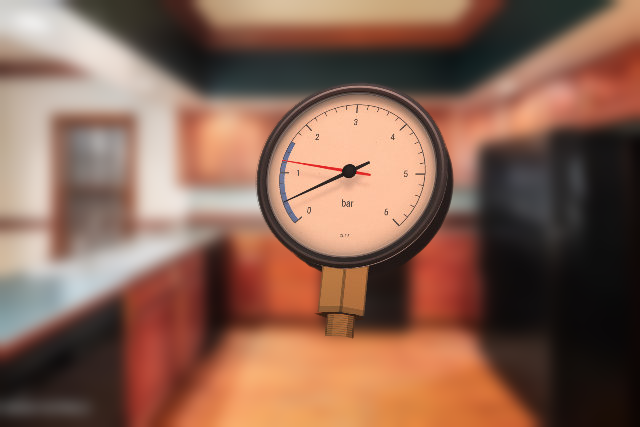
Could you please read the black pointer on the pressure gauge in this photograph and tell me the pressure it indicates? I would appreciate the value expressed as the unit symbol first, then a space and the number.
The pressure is bar 0.4
